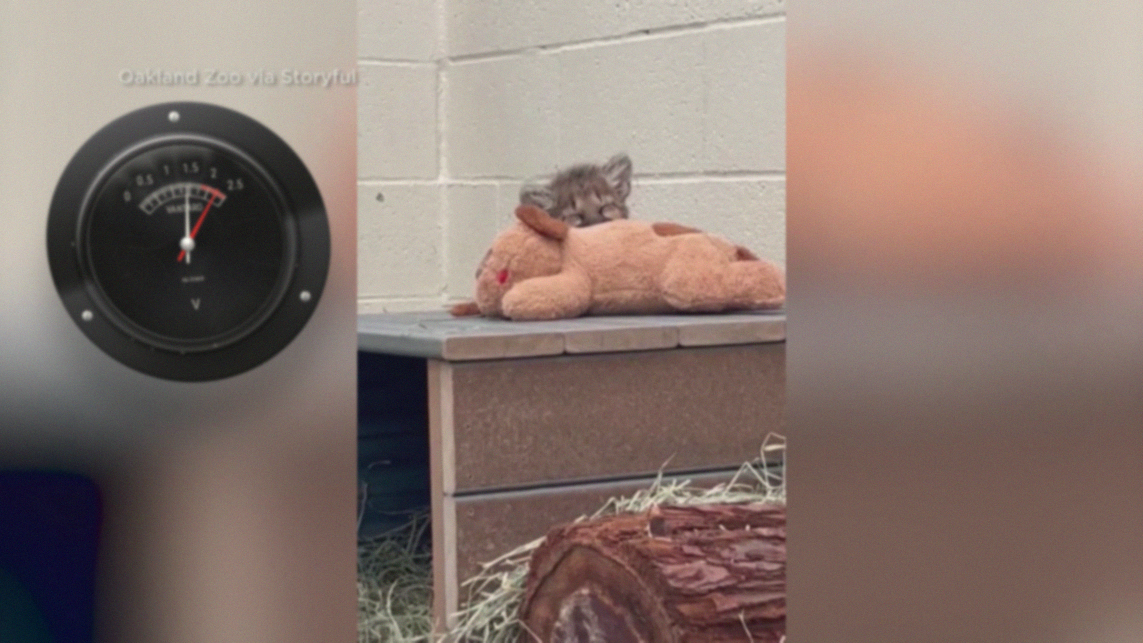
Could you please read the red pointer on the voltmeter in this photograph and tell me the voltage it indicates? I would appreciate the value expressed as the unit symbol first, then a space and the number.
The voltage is V 2.25
